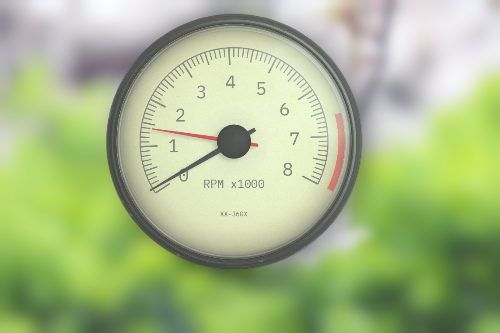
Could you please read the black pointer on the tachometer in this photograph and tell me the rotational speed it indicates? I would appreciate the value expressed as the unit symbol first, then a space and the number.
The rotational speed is rpm 100
